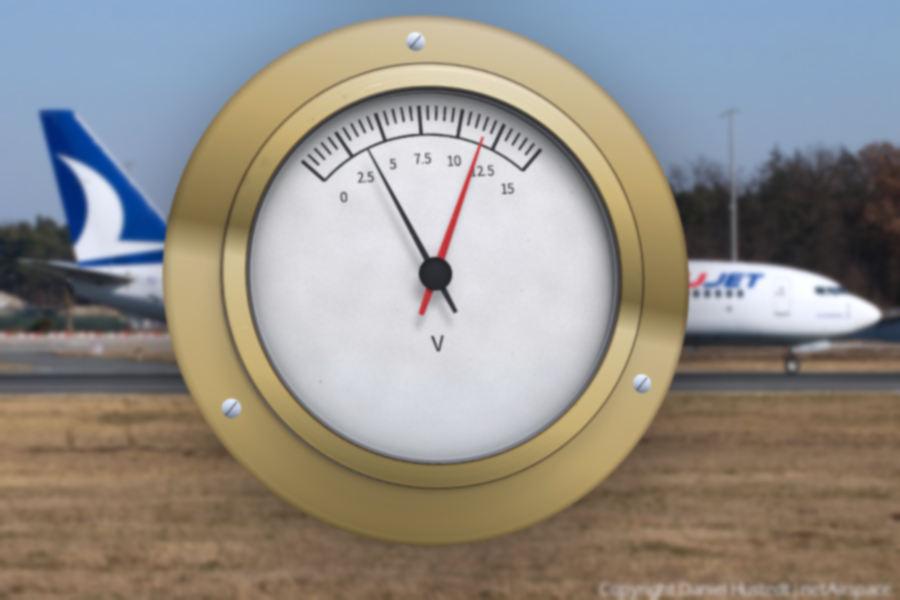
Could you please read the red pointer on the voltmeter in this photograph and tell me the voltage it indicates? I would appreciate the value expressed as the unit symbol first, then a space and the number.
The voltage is V 11.5
